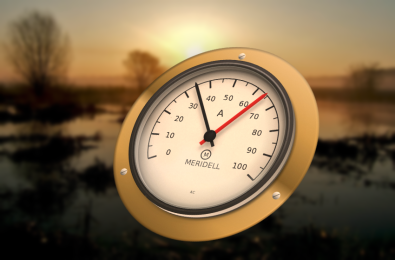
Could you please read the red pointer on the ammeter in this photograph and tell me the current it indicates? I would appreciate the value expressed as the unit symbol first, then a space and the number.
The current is A 65
